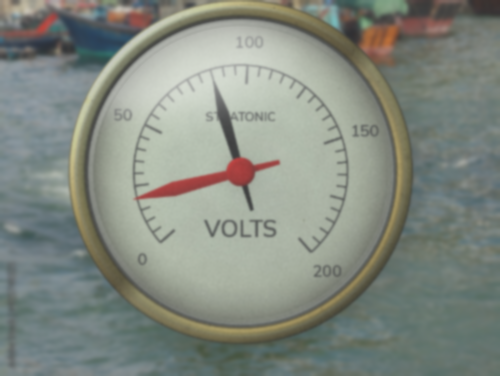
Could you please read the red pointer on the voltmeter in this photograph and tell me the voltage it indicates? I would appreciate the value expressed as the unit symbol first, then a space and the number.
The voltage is V 20
